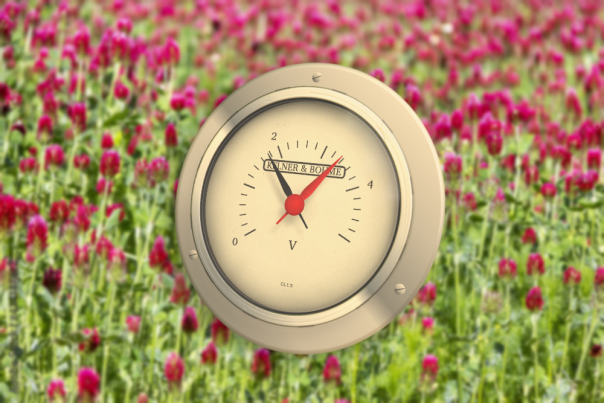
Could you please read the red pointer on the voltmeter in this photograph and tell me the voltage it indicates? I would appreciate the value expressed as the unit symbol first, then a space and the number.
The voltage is V 3.4
